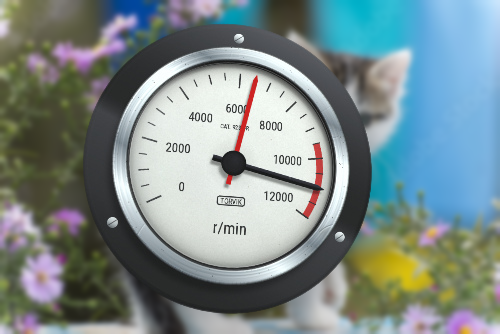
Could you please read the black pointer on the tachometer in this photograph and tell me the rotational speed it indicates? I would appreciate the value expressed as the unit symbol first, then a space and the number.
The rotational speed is rpm 11000
